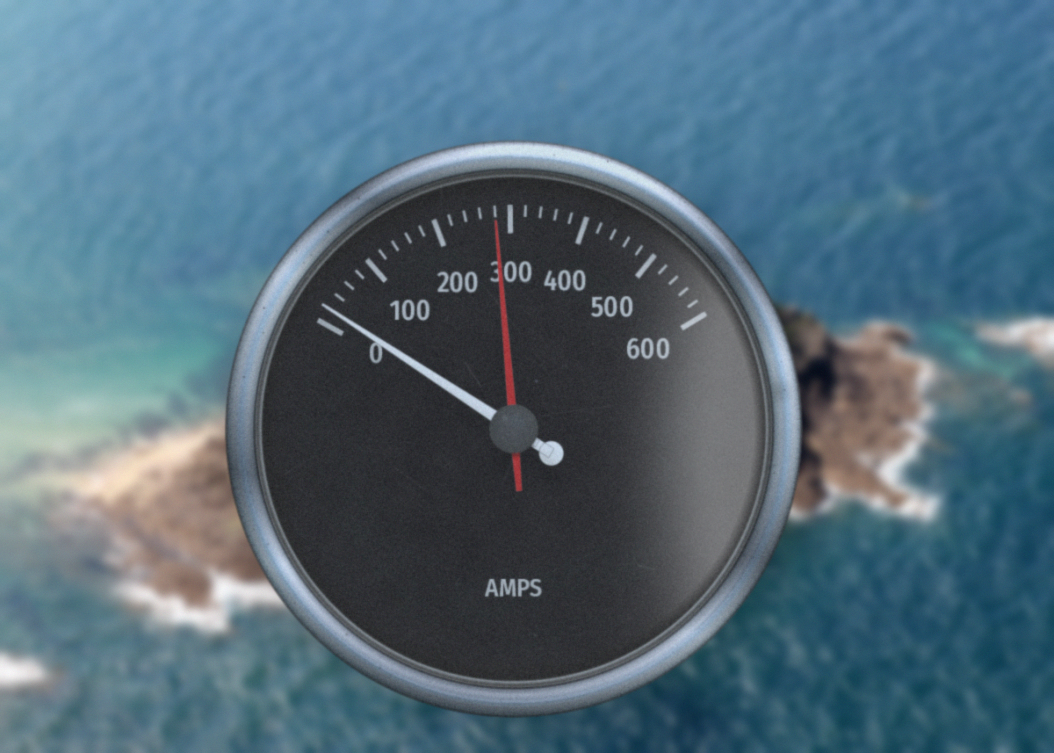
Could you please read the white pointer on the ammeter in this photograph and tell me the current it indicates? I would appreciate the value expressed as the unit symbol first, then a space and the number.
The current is A 20
